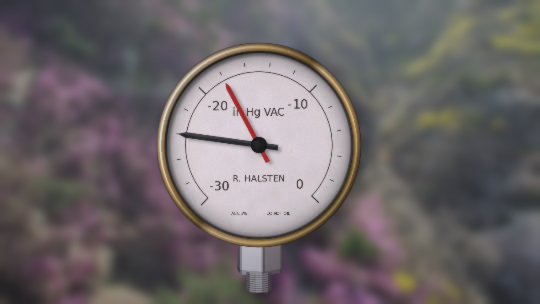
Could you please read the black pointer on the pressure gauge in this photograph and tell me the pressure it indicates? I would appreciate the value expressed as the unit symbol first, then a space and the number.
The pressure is inHg -24
